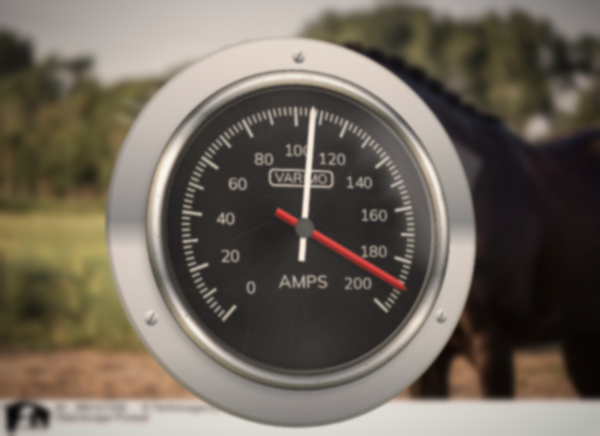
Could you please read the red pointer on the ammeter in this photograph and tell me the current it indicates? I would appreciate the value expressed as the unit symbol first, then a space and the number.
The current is A 190
